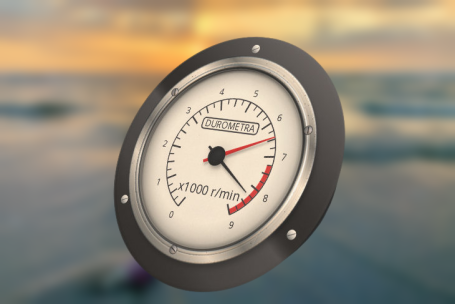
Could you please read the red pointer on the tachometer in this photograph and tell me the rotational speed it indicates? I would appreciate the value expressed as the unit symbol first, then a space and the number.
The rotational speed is rpm 6500
